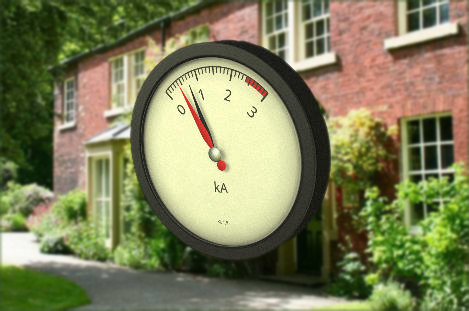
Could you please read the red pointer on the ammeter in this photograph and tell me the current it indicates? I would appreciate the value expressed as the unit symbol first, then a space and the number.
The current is kA 0.5
